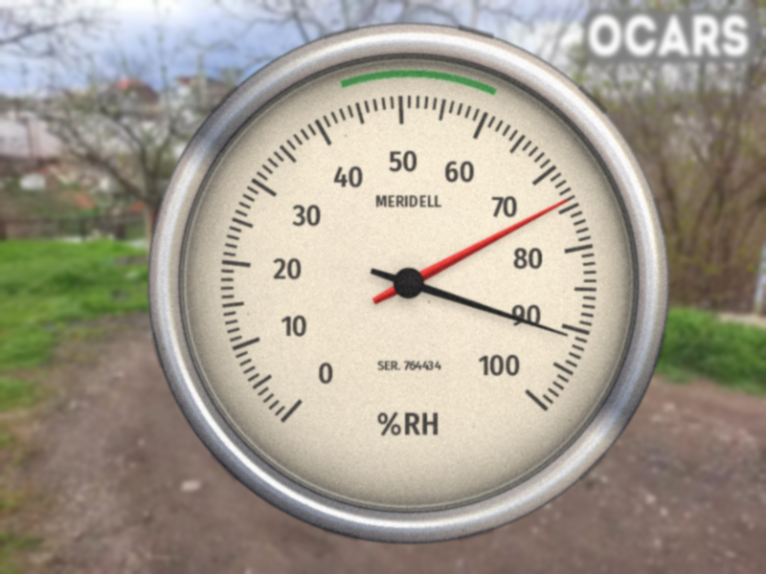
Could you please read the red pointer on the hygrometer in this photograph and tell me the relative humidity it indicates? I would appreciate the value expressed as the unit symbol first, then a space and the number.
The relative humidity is % 74
